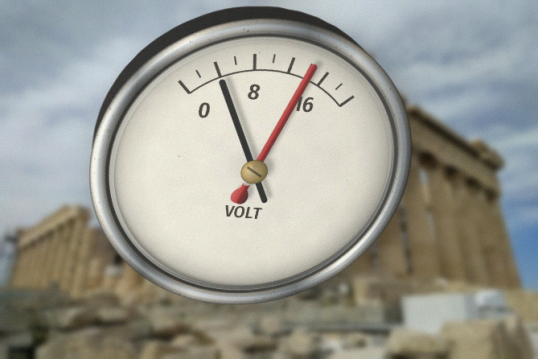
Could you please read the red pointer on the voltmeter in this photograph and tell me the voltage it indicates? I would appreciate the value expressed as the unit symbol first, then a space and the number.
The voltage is V 14
